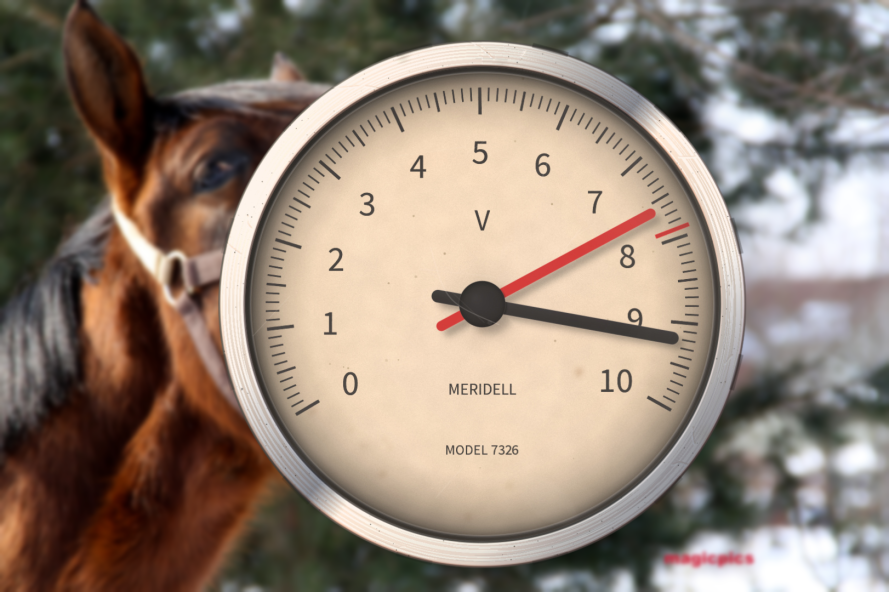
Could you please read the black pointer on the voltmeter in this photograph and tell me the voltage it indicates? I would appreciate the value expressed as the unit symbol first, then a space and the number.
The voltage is V 9.2
